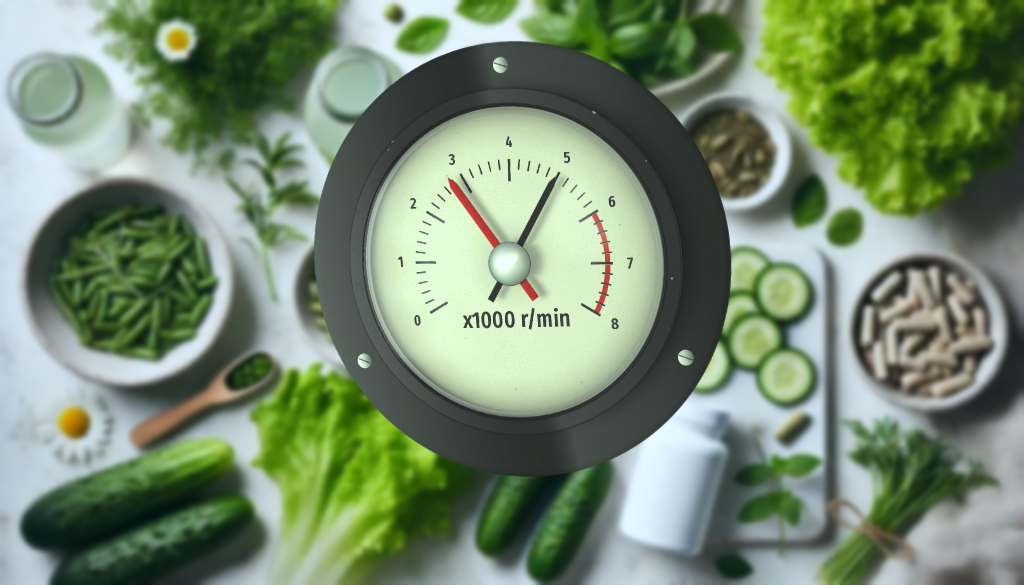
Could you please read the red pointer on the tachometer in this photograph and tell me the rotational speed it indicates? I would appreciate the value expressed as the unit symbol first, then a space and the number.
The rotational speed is rpm 2800
